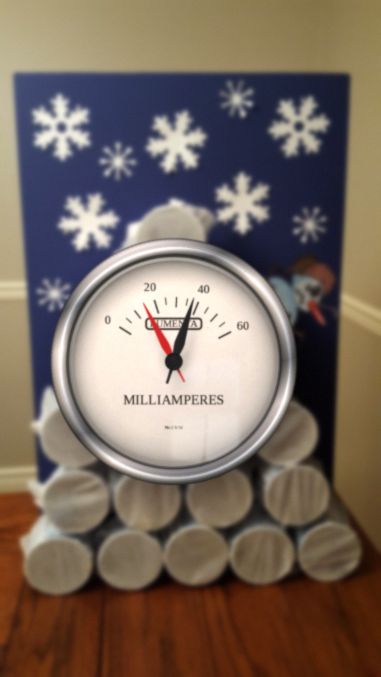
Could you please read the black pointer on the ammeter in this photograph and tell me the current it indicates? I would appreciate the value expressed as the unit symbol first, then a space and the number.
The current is mA 37.5
